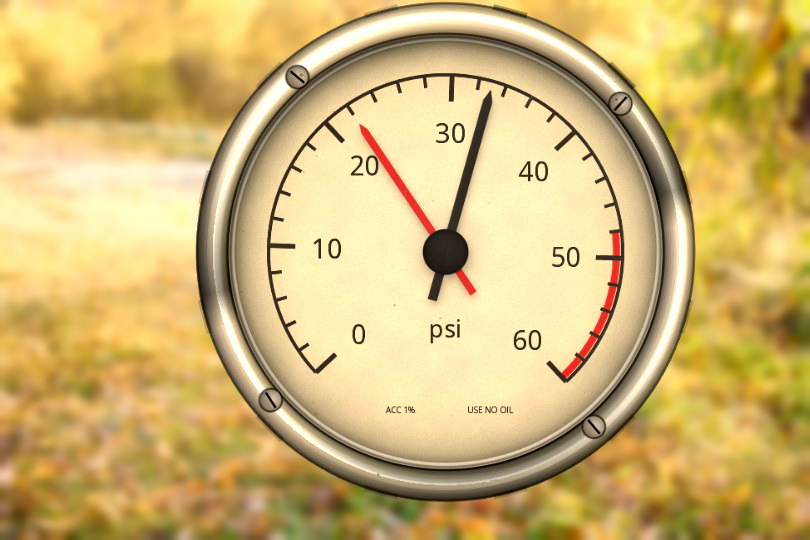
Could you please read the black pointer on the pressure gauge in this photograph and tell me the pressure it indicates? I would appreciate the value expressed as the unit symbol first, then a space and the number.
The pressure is psi 33
